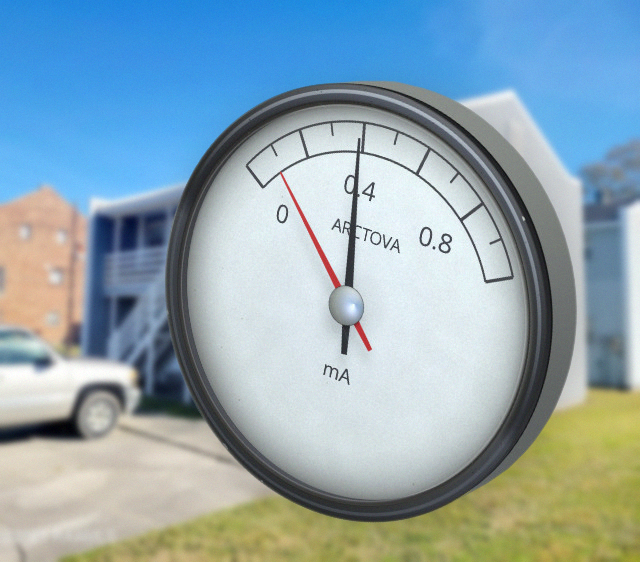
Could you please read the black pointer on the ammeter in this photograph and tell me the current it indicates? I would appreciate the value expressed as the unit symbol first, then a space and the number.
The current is mA 0.4
